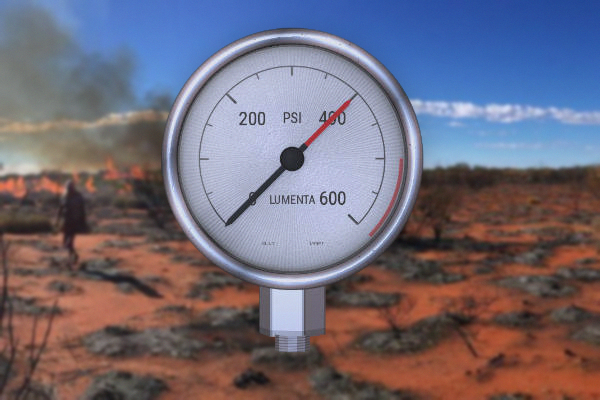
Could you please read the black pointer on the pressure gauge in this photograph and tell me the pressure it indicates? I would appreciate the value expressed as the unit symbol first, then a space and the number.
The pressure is psi 0
